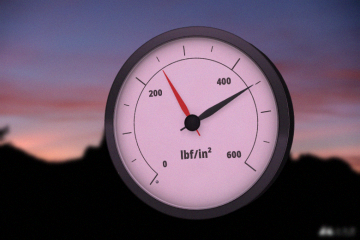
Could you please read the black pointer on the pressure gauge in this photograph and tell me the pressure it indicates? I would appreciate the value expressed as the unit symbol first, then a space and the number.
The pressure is psi 450
